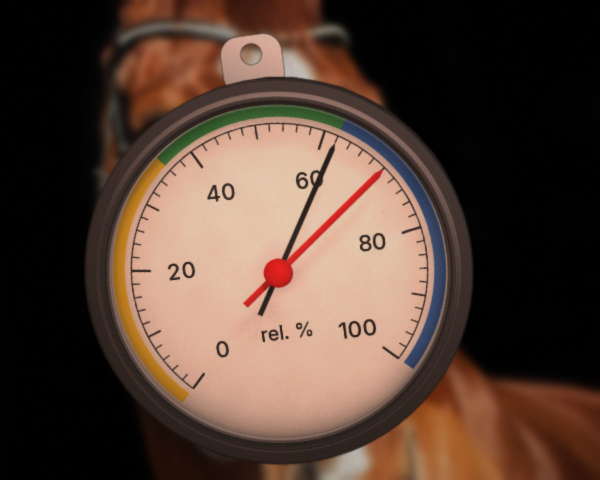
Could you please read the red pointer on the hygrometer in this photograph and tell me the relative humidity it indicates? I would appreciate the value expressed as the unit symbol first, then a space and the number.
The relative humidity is % 70
